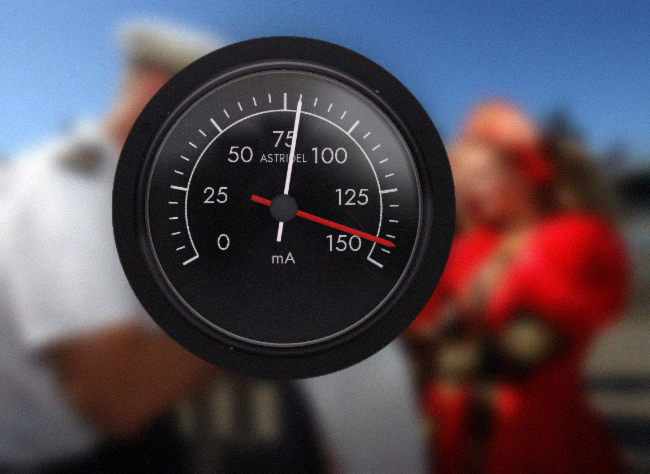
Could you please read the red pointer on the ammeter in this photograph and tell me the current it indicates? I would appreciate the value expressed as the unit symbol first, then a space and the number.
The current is mA 142.5
